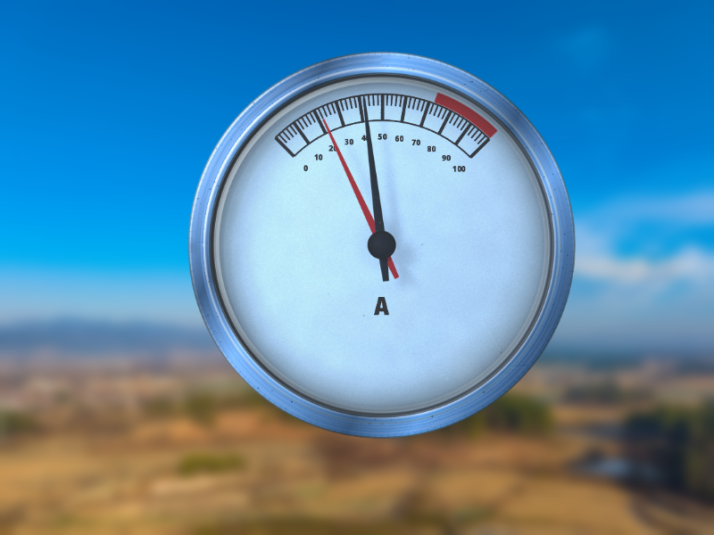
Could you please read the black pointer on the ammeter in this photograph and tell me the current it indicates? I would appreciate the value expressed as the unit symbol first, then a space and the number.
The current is A 42
